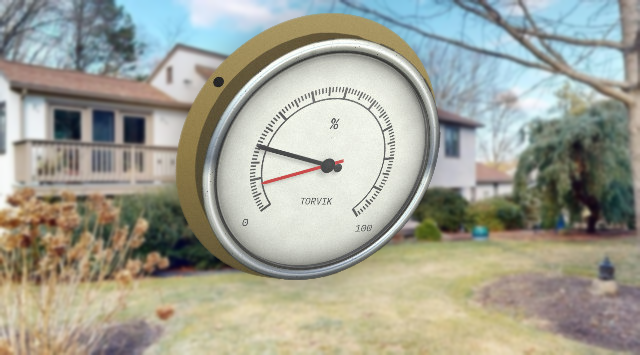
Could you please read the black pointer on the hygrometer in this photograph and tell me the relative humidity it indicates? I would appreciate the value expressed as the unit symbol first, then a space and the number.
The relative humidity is % 20
